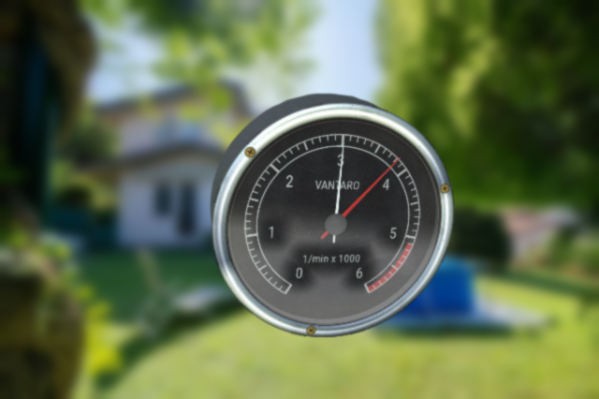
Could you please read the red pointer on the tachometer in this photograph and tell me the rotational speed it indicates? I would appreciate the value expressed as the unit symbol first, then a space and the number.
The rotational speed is rpm 3800
